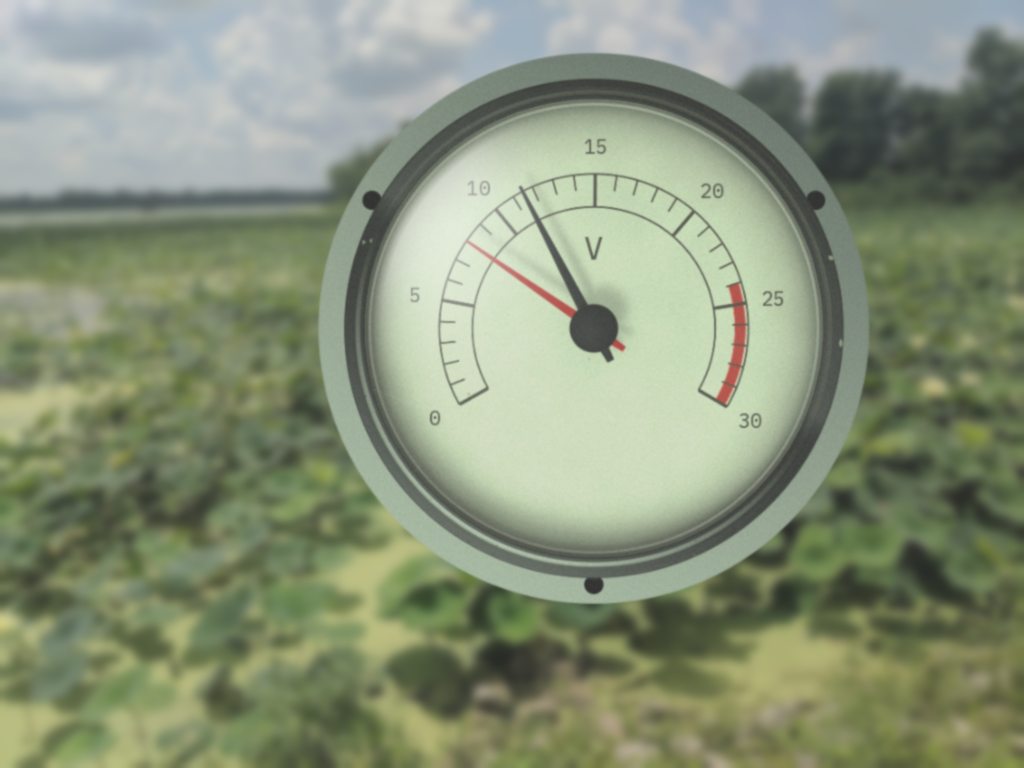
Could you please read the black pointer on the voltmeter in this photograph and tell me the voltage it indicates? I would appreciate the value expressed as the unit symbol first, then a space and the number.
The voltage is V 11.5
